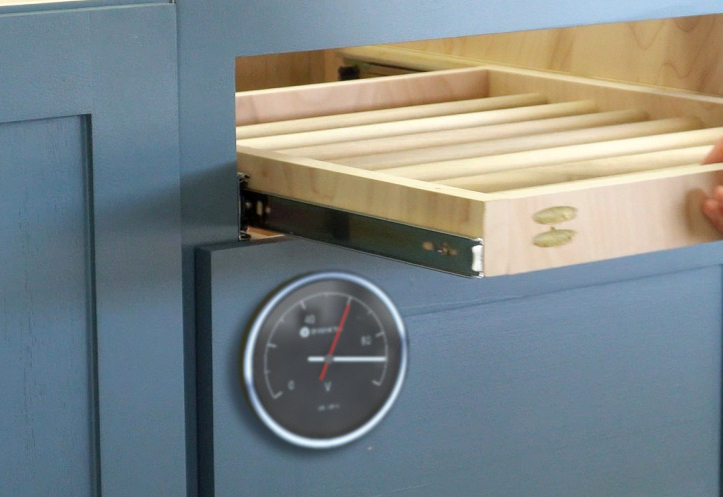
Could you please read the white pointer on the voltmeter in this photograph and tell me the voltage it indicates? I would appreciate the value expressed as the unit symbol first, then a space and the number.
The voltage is V 90
